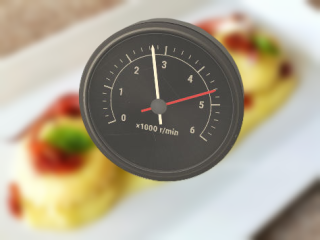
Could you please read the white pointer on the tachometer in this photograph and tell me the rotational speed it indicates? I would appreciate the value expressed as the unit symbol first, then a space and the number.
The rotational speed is rpm 2700
